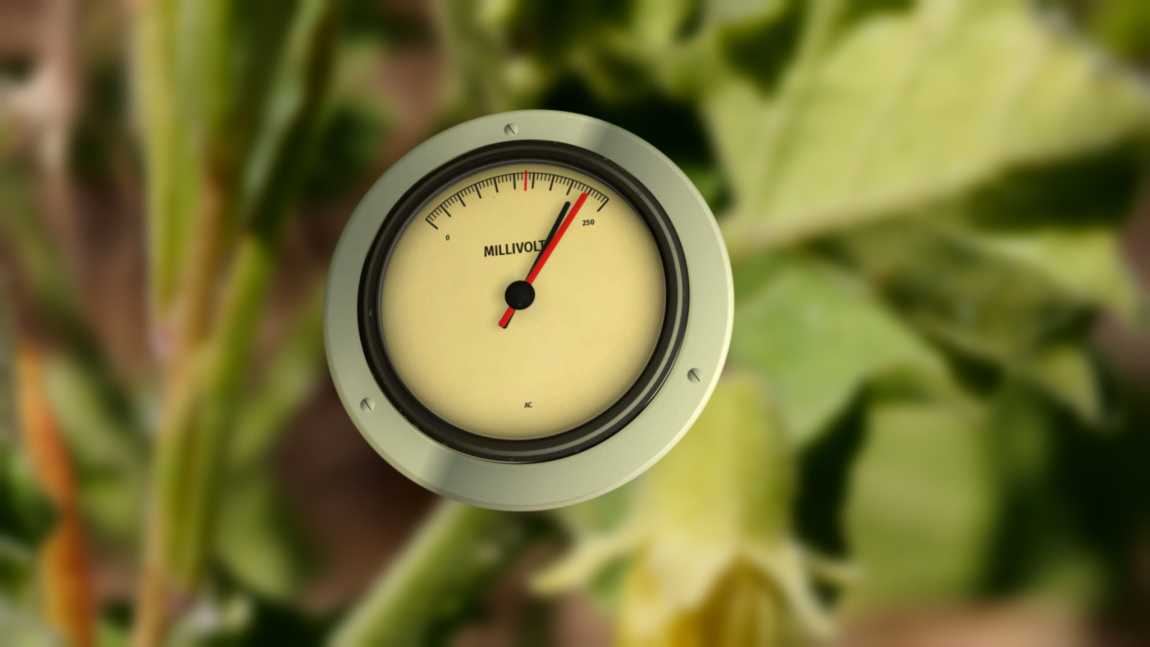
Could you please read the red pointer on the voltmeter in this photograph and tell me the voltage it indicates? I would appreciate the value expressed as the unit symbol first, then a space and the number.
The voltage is mV 225
